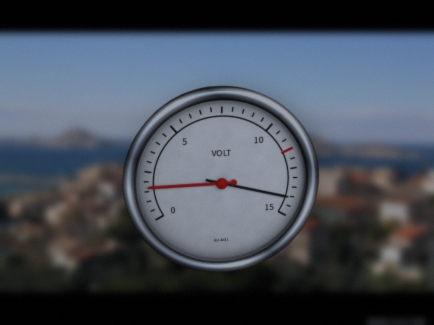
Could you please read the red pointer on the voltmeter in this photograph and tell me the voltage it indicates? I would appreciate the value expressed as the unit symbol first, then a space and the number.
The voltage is V 1.75
